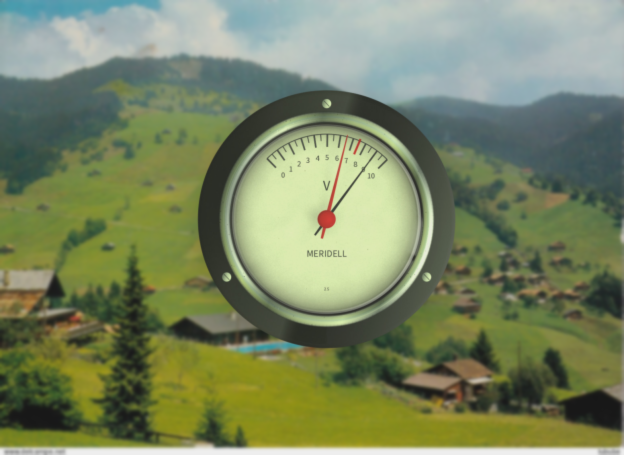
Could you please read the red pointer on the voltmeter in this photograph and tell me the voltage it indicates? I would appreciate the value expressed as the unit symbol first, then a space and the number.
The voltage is V 6.5
